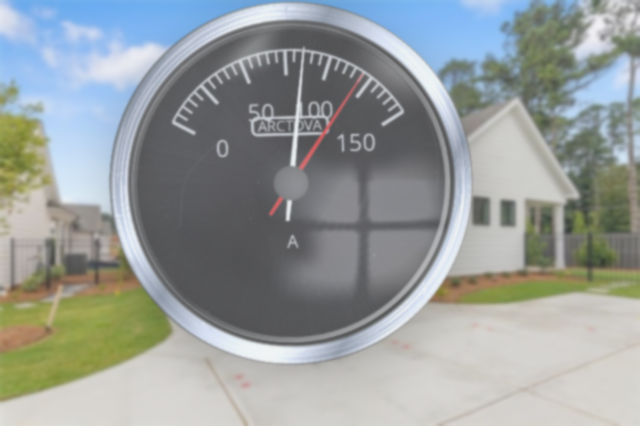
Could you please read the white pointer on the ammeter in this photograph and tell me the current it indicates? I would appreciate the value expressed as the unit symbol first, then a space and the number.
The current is A 85
